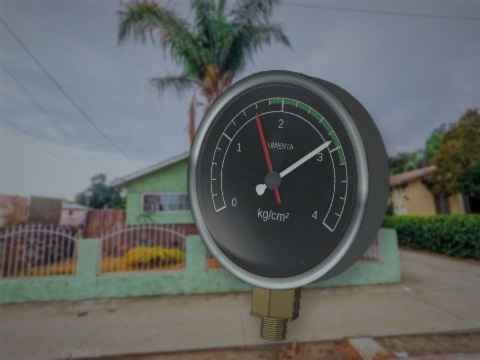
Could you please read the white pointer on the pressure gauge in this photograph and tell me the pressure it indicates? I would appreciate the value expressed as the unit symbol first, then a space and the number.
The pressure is kg/cm² 2.9
